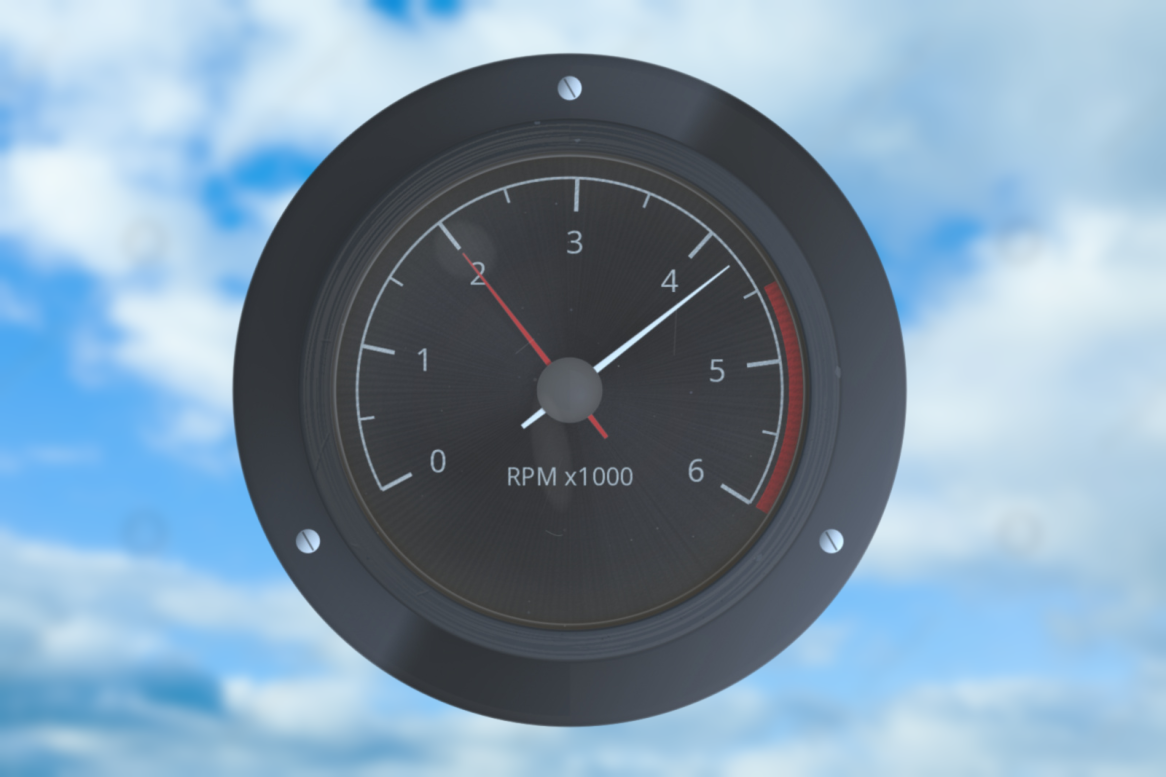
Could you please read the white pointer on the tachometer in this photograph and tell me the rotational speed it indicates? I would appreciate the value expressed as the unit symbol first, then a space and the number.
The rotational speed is rpm 4250
